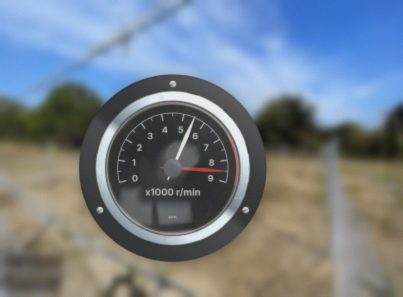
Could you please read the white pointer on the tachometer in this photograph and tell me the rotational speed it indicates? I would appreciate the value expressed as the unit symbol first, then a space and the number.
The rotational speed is rpm 5500
